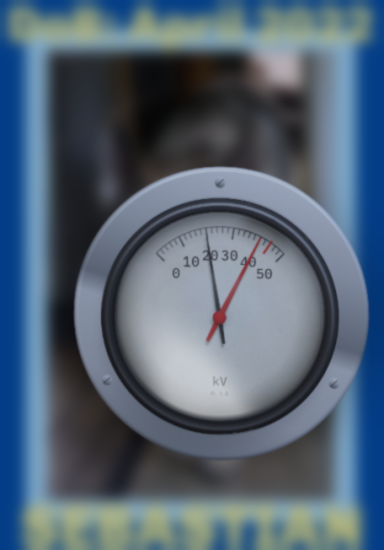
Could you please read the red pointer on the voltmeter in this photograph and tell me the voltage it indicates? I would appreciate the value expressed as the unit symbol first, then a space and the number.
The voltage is kV 40
